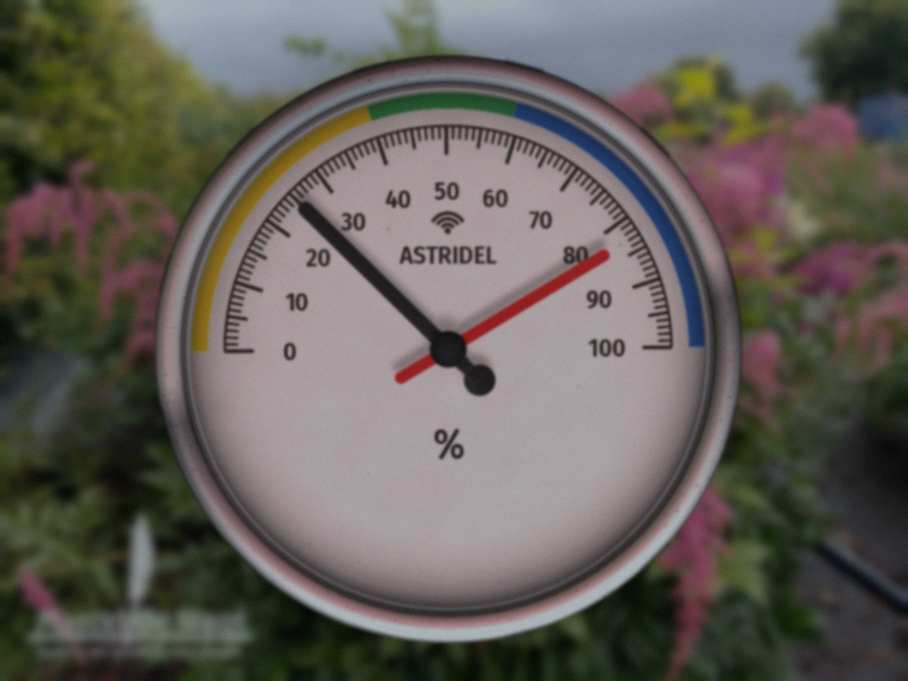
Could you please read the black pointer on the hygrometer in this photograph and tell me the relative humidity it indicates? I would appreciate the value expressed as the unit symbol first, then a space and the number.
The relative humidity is % 25
